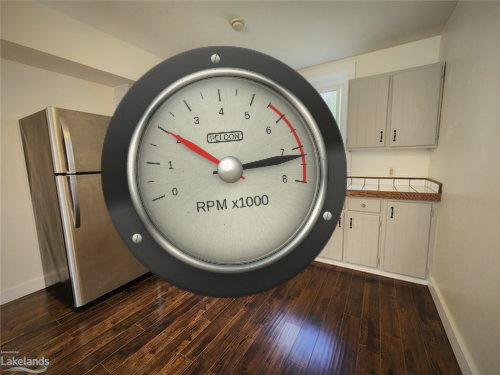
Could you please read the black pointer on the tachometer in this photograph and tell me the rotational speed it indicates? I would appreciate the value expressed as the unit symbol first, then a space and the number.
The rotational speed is rpm 7250
